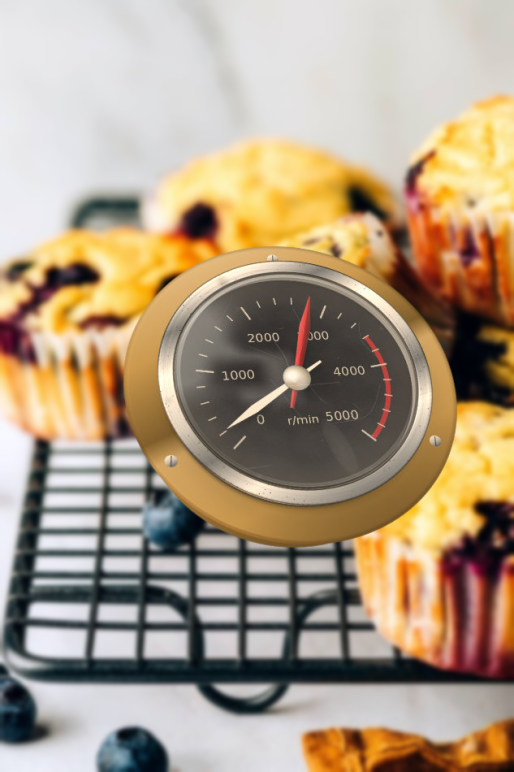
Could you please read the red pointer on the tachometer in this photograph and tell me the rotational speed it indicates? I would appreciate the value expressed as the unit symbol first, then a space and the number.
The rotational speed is rpm 2800
